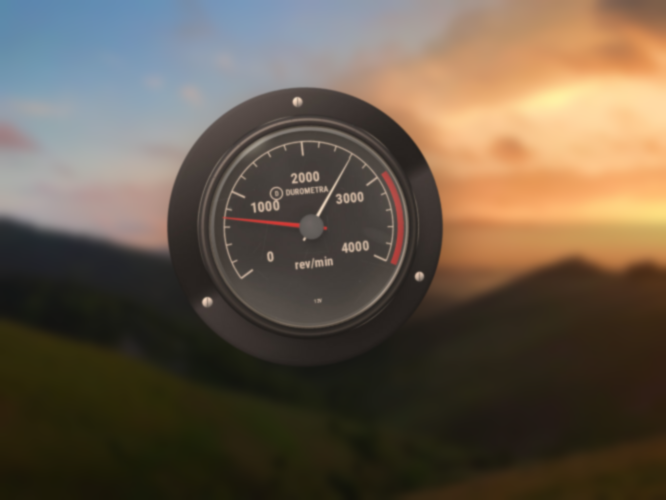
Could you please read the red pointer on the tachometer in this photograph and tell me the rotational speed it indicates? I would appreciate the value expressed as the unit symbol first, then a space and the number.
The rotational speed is rpm 700
